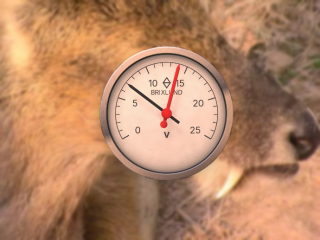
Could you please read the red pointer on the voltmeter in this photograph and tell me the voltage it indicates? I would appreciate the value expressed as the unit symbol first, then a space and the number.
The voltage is V 14
